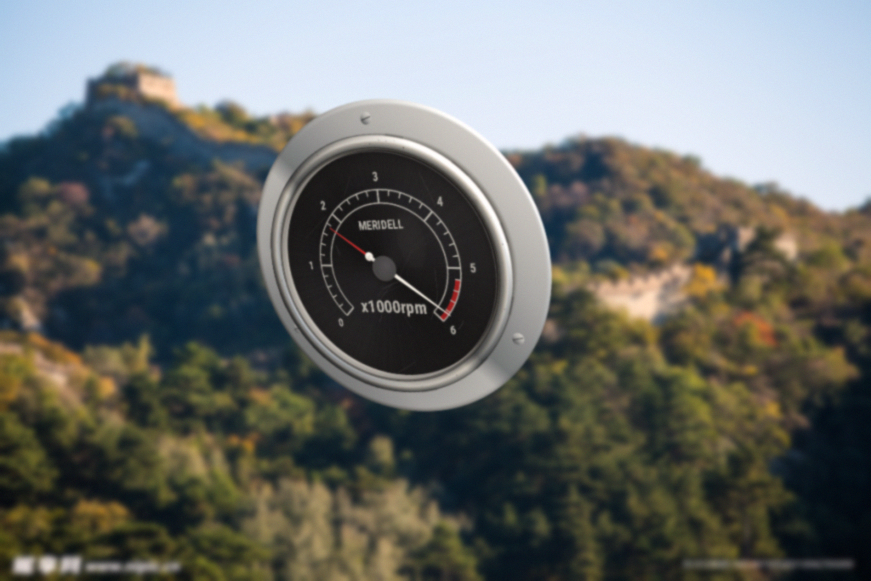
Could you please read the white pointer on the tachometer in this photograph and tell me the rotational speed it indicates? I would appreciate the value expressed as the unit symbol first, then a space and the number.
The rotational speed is rpm 5800
